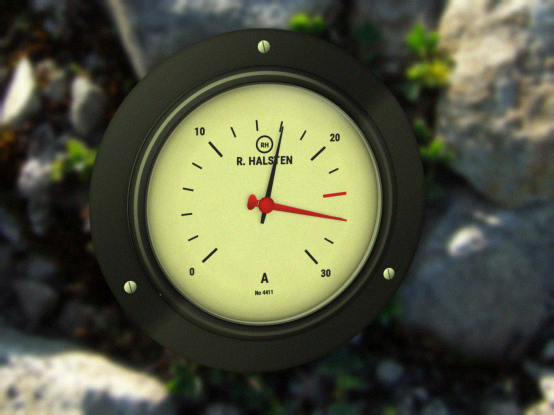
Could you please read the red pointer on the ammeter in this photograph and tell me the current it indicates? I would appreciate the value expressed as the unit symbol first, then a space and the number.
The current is A 26
